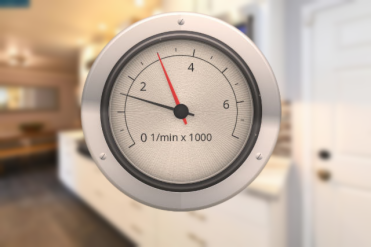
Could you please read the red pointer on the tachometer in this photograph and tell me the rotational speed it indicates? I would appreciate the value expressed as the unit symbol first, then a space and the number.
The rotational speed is rpm 3000
